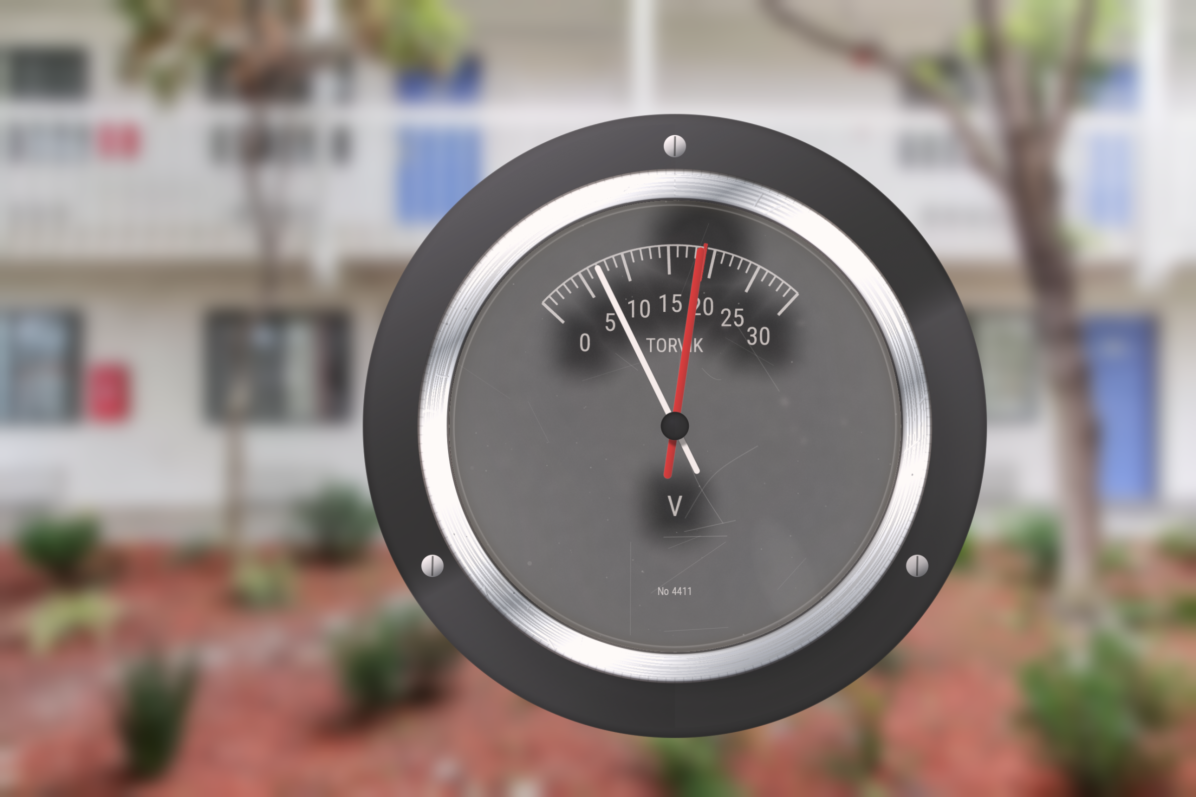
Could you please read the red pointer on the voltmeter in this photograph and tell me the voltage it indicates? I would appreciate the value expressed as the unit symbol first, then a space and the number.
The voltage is V 18.5
